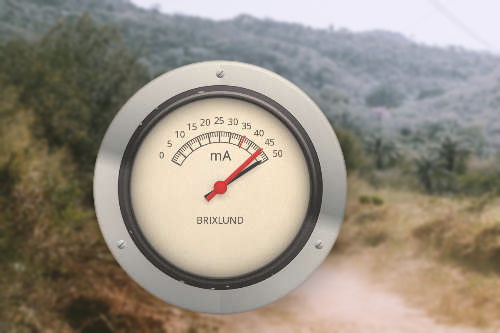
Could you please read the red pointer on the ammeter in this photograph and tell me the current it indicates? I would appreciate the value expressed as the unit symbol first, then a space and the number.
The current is mA 45
